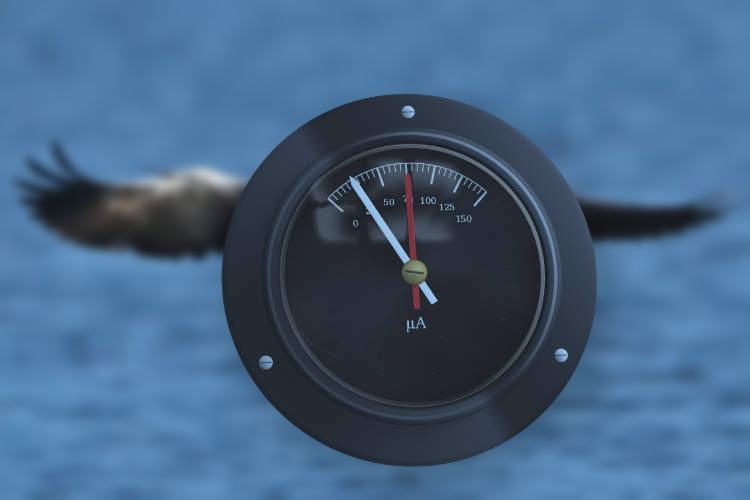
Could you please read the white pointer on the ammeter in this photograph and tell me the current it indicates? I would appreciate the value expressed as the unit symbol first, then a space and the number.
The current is µA 25
